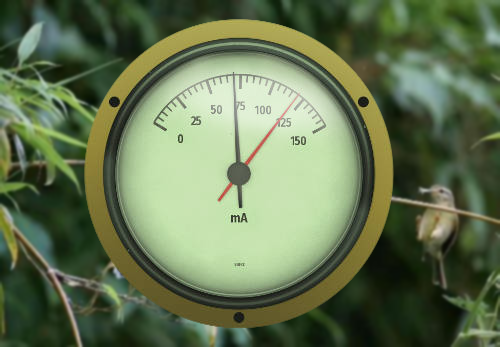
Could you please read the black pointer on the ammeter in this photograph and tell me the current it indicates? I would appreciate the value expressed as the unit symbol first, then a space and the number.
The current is mA 70
